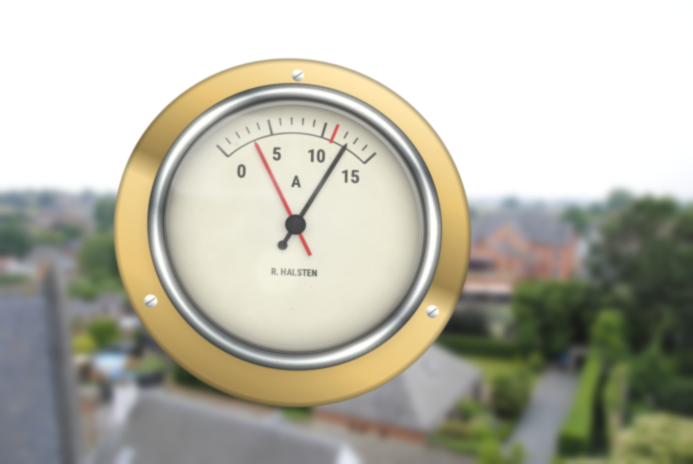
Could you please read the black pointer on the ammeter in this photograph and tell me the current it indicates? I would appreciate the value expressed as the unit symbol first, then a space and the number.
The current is A 12.5
